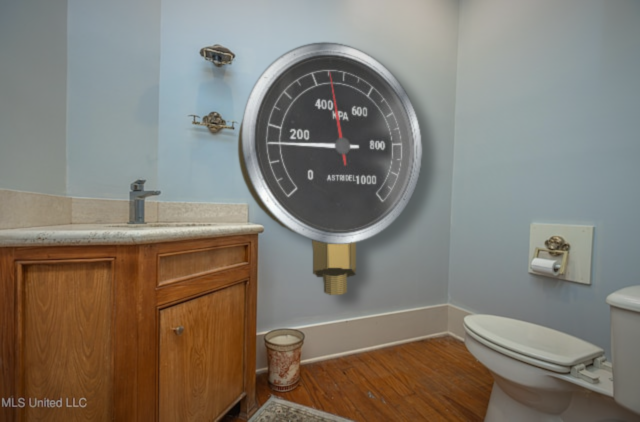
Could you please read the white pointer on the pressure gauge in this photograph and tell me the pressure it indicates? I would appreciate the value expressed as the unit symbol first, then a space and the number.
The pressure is kPa 150
